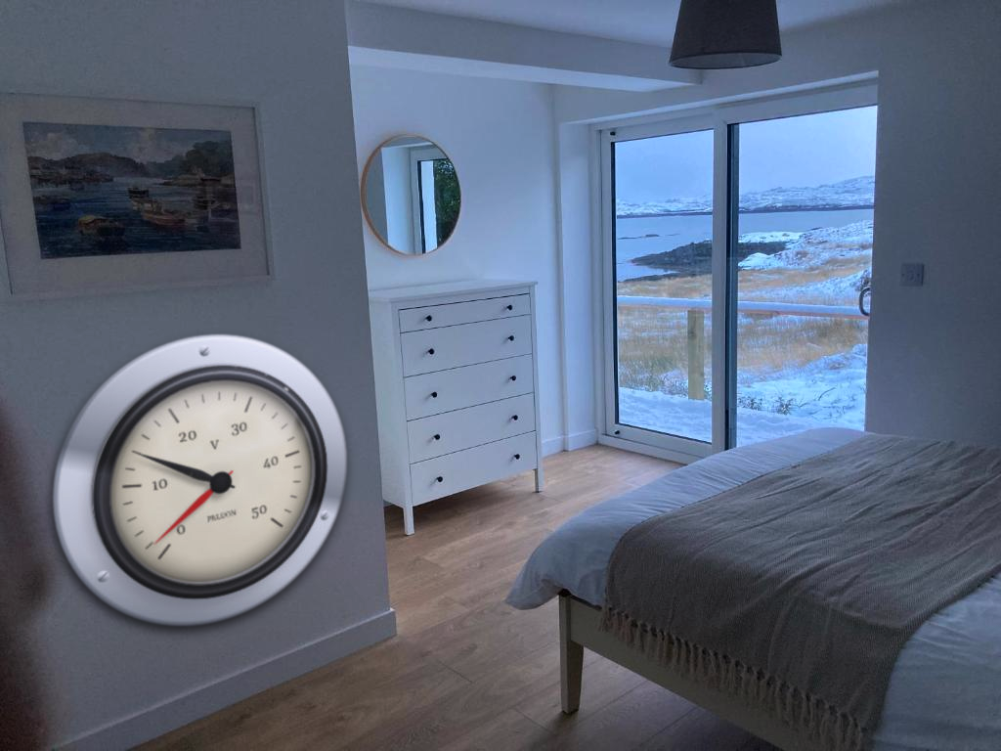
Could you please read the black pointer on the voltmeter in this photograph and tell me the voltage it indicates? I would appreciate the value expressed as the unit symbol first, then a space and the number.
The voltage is V 14
